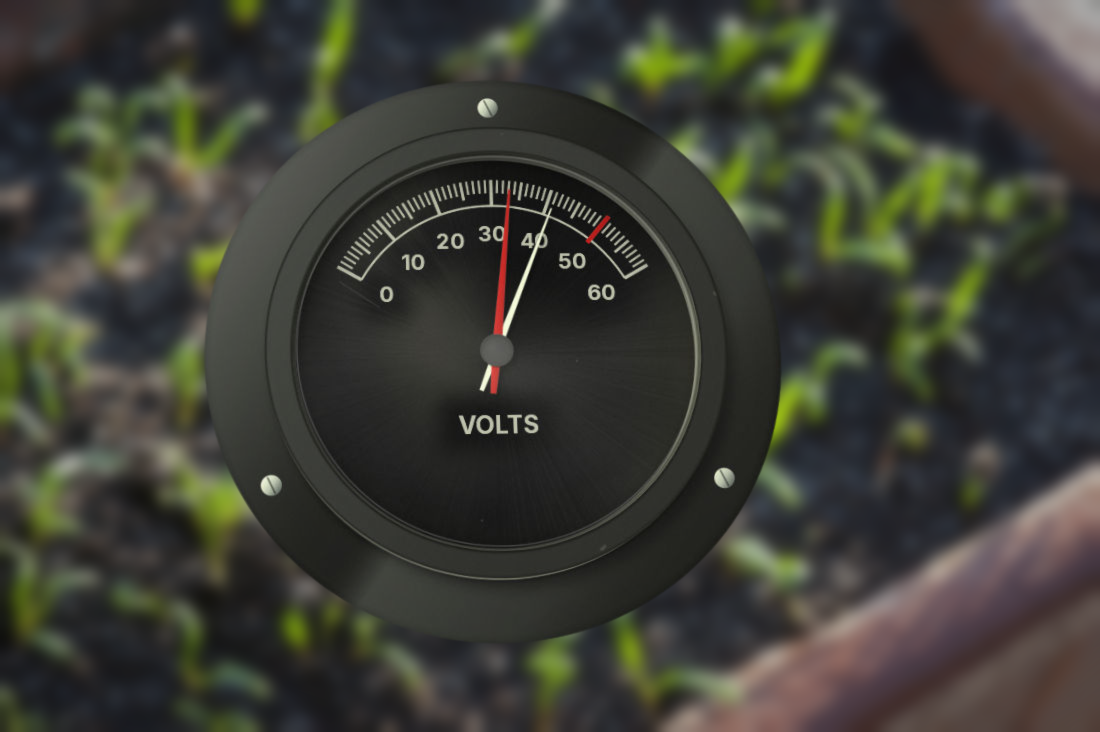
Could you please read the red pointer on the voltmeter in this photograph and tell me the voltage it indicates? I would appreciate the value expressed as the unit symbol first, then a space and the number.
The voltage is V 33
